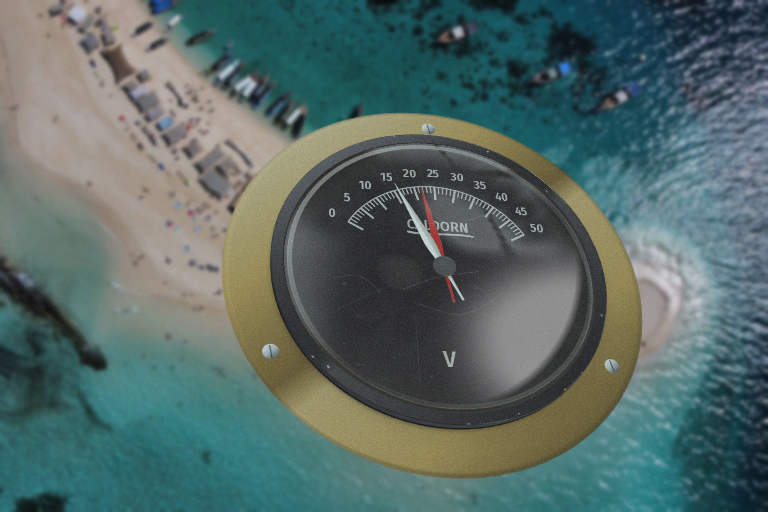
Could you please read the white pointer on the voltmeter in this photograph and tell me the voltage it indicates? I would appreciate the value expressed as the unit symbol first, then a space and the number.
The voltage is V 15
